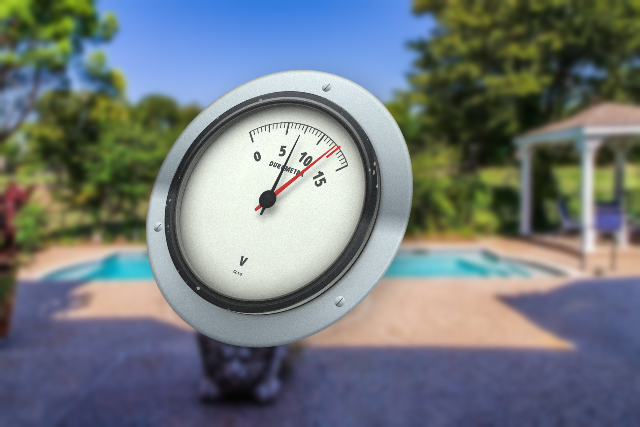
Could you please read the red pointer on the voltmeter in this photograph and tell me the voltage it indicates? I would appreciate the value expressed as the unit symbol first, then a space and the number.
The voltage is V 12.5
